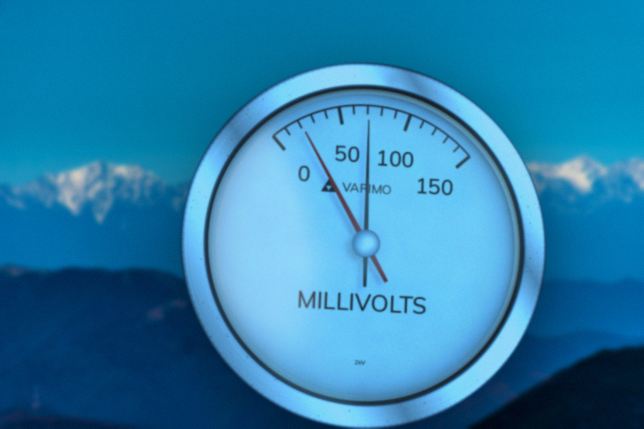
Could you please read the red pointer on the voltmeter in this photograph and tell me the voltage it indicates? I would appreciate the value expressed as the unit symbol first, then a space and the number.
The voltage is mV 20
